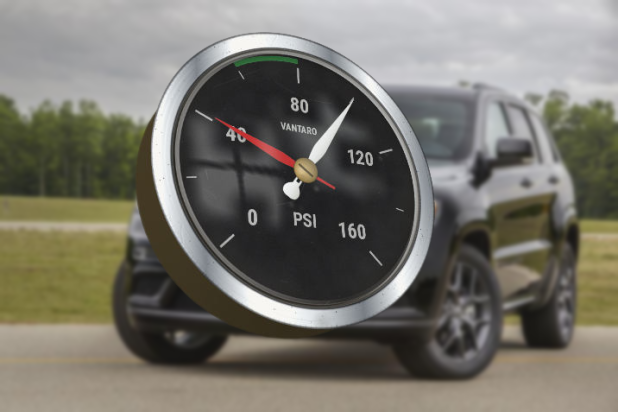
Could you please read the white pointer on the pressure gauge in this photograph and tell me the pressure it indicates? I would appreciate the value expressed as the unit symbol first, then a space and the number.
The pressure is psi 100
